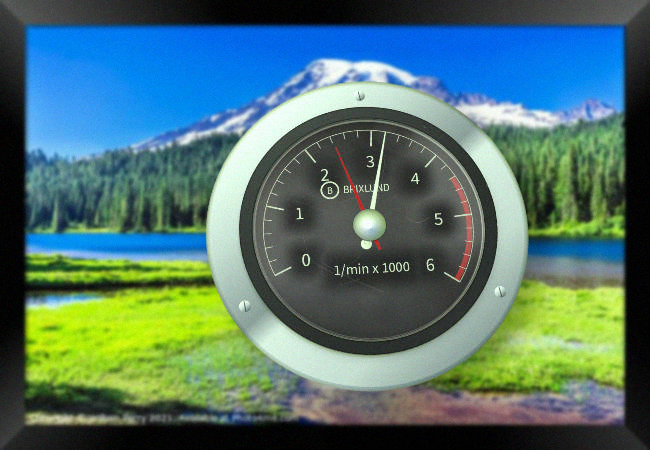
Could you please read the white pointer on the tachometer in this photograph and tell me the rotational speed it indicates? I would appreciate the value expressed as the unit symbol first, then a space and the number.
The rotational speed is rpm 3200
